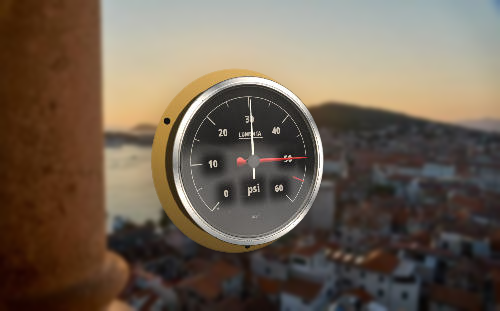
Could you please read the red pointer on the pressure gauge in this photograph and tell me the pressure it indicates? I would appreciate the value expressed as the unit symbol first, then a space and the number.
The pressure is psi 50
